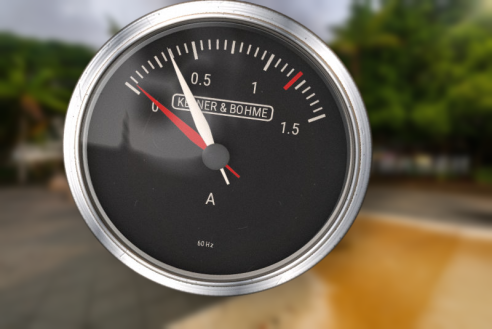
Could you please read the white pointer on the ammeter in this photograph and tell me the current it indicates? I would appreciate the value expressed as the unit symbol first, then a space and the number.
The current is A 0.35
